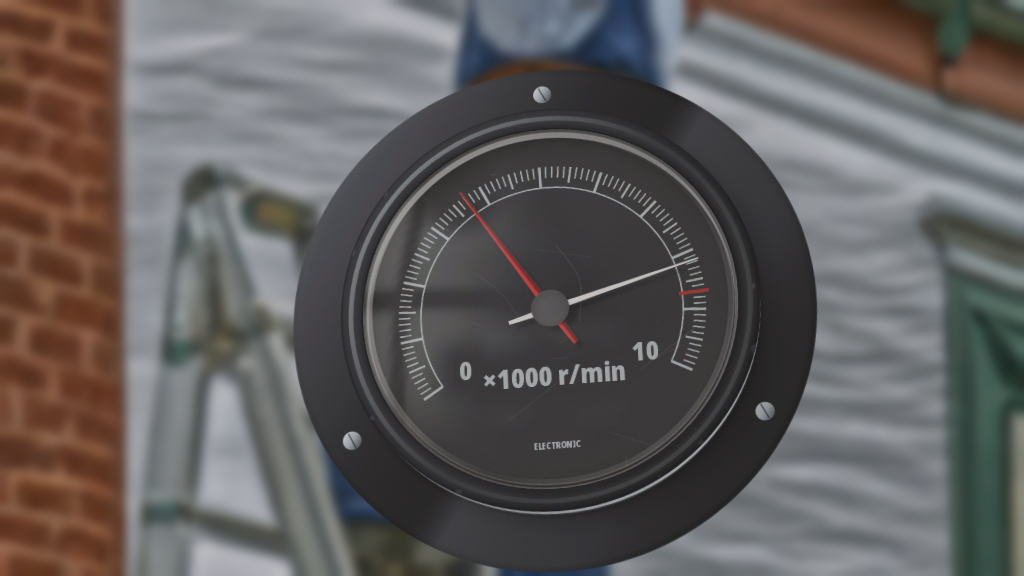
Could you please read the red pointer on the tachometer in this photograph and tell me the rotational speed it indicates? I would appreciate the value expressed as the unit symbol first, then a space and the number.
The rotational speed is rpm 3700
